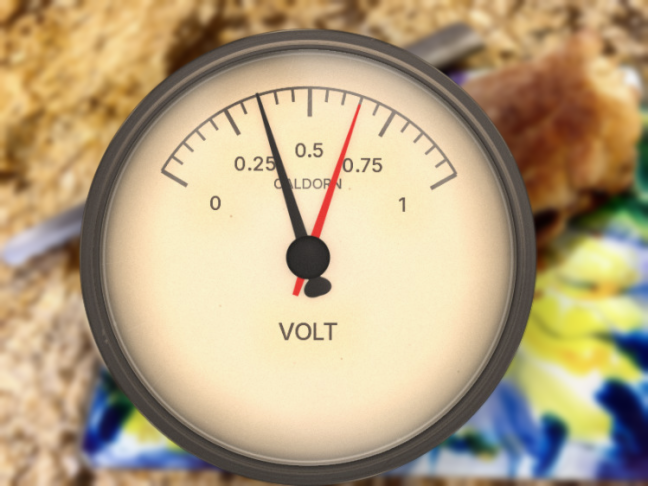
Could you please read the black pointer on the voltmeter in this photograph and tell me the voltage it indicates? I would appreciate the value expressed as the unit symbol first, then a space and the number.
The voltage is V 0.35
